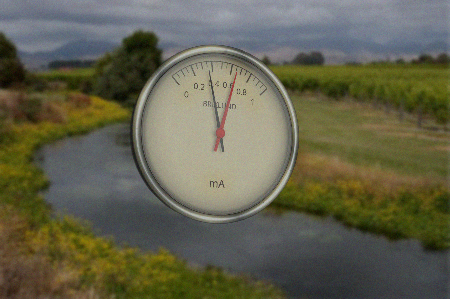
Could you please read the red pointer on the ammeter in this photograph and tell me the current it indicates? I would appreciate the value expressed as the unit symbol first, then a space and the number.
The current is mA 0.65
